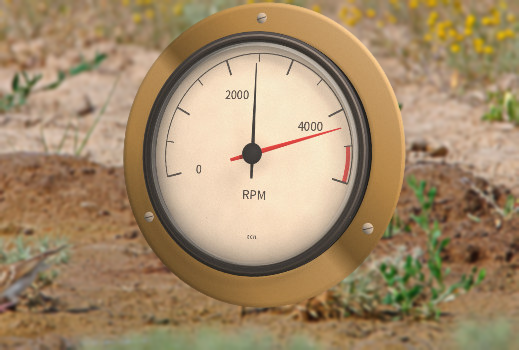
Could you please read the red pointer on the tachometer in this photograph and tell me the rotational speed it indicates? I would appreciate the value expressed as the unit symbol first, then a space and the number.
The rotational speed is rpm 4250
